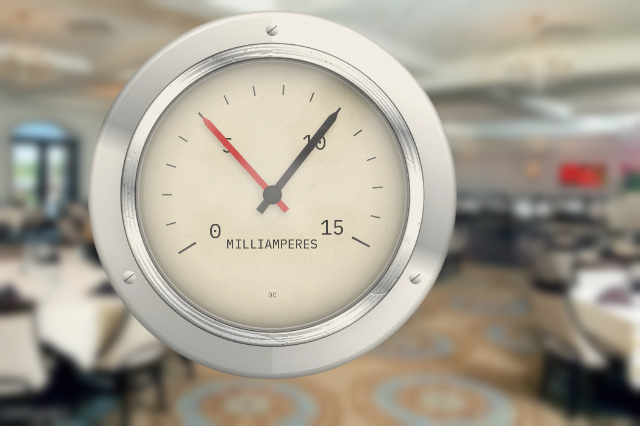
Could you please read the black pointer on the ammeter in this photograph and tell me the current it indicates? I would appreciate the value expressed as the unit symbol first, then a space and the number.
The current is mA 10
